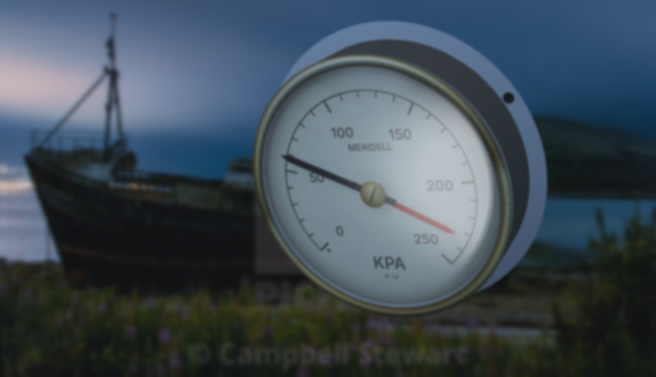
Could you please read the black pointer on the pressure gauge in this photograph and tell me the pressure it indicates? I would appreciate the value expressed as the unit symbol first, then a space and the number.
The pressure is kPa 60
